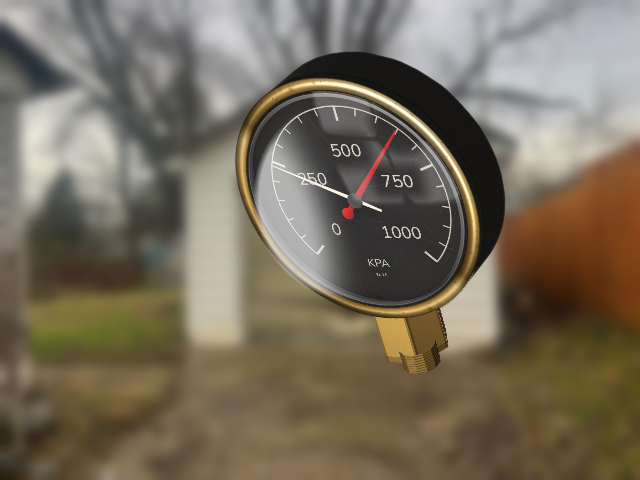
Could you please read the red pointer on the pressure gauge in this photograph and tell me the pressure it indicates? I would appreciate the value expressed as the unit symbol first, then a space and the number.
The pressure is kPa 650
